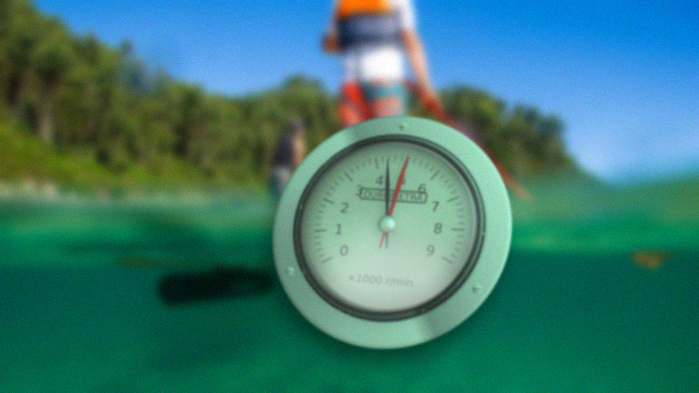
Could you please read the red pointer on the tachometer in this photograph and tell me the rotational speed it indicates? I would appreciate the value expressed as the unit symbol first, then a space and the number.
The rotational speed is rpm 5000
